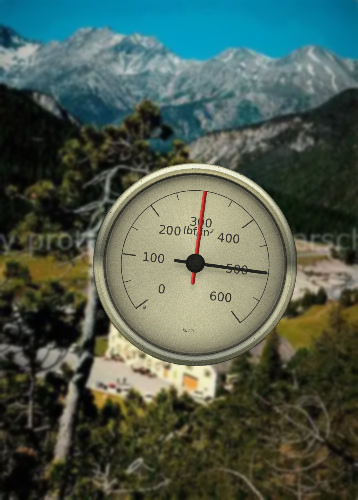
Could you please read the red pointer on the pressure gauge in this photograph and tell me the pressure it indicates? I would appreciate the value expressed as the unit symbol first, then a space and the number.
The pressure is psi 300
